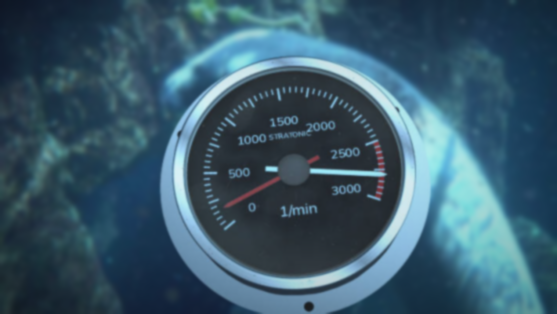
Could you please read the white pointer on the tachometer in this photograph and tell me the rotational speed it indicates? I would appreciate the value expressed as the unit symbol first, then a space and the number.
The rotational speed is rpm 2800
